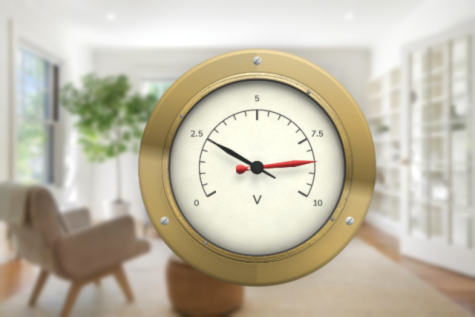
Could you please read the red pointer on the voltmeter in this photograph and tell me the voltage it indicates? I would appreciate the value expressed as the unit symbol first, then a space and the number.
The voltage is V 8.5
